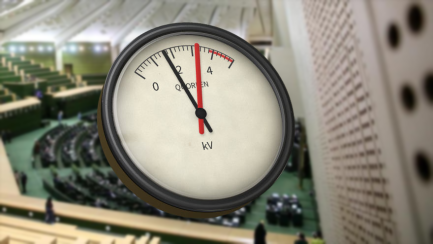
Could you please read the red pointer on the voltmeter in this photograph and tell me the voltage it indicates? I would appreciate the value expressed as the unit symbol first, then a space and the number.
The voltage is kV 3.2
